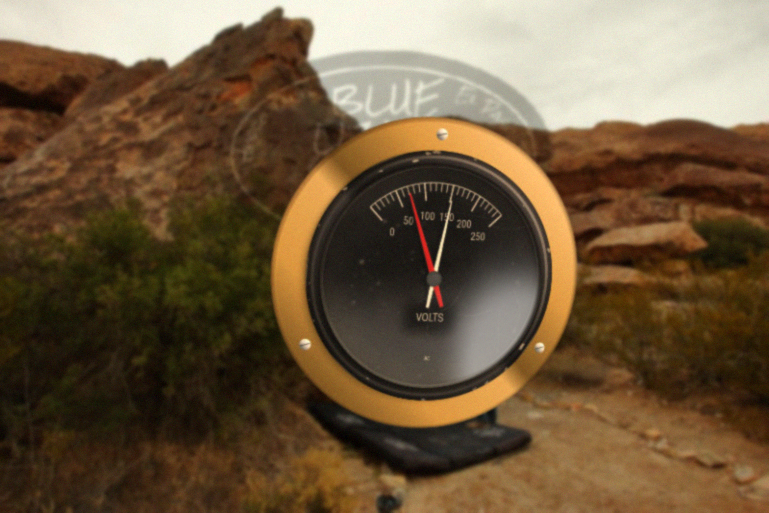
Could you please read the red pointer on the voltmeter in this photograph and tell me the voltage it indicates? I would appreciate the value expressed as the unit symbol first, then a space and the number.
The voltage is V 70
